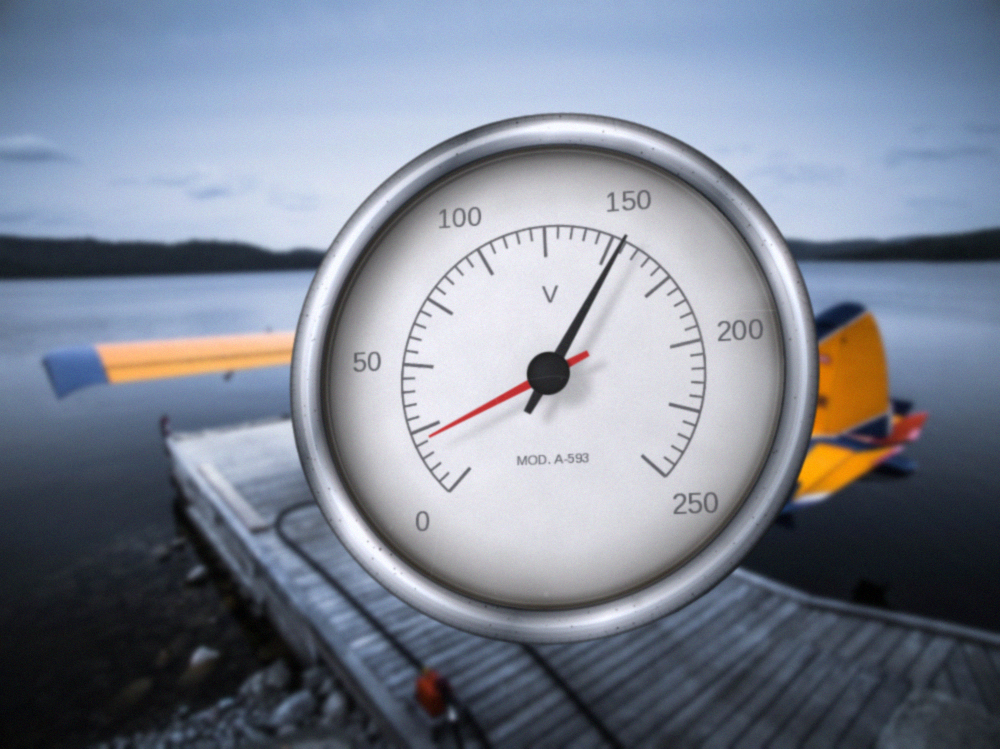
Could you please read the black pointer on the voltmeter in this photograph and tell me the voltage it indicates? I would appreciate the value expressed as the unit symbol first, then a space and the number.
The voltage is V 155
